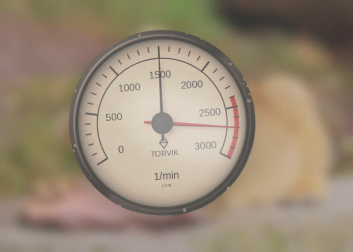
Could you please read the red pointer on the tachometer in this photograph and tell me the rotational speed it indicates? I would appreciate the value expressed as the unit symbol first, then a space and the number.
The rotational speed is rpm 2700
